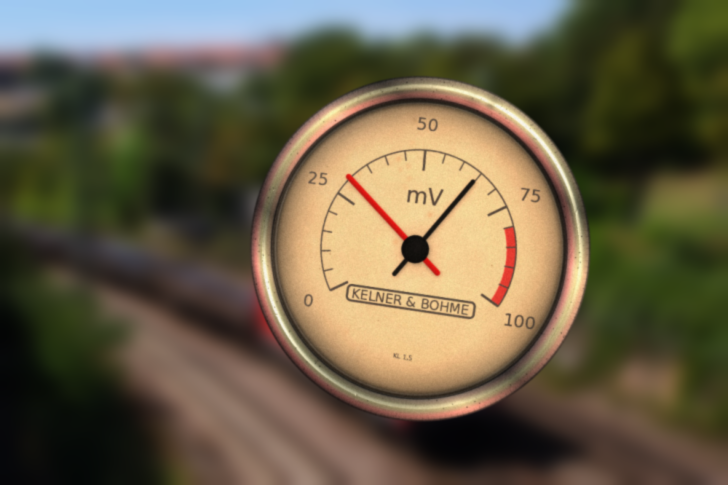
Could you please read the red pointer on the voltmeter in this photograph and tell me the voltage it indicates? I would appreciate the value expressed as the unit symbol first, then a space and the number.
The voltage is mV 30
